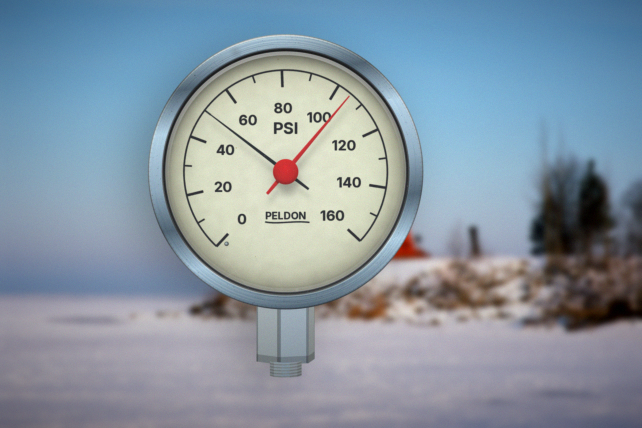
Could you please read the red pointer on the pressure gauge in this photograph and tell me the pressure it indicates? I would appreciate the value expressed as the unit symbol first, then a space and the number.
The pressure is psi 105
